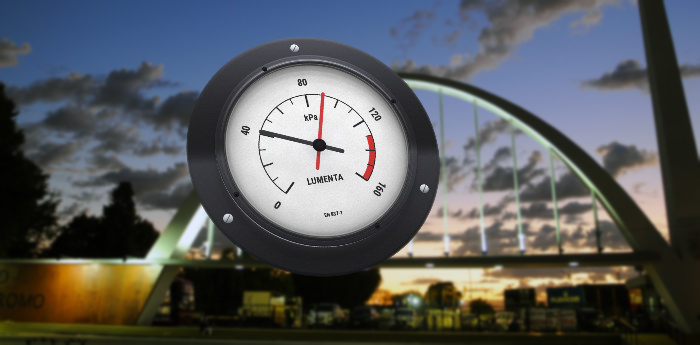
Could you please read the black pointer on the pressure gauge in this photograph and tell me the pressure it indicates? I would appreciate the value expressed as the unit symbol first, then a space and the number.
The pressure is kPa 40
